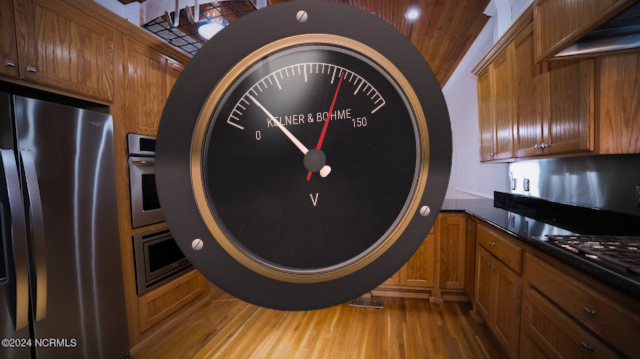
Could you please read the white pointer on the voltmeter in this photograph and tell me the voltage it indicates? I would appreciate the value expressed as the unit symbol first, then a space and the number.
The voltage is V 25
